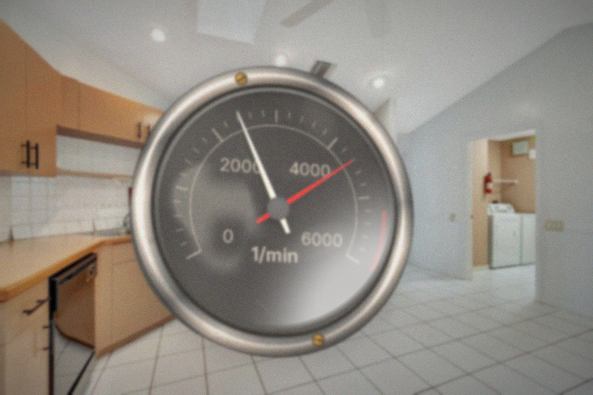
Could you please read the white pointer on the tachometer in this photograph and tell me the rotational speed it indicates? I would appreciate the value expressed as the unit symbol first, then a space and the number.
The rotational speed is rpm 2400
